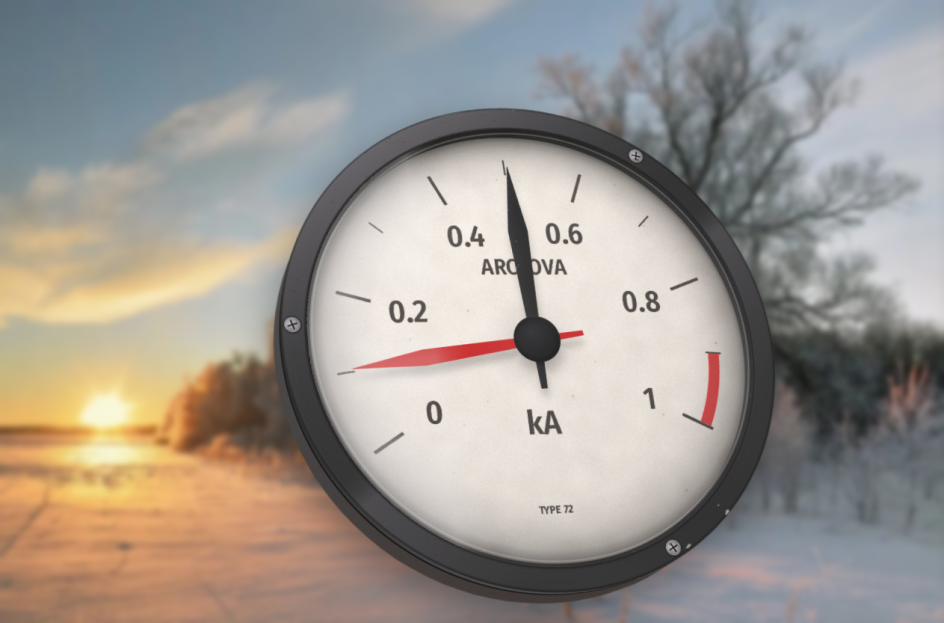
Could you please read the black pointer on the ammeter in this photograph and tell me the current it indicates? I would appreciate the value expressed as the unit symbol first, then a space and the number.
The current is kA 0.5
